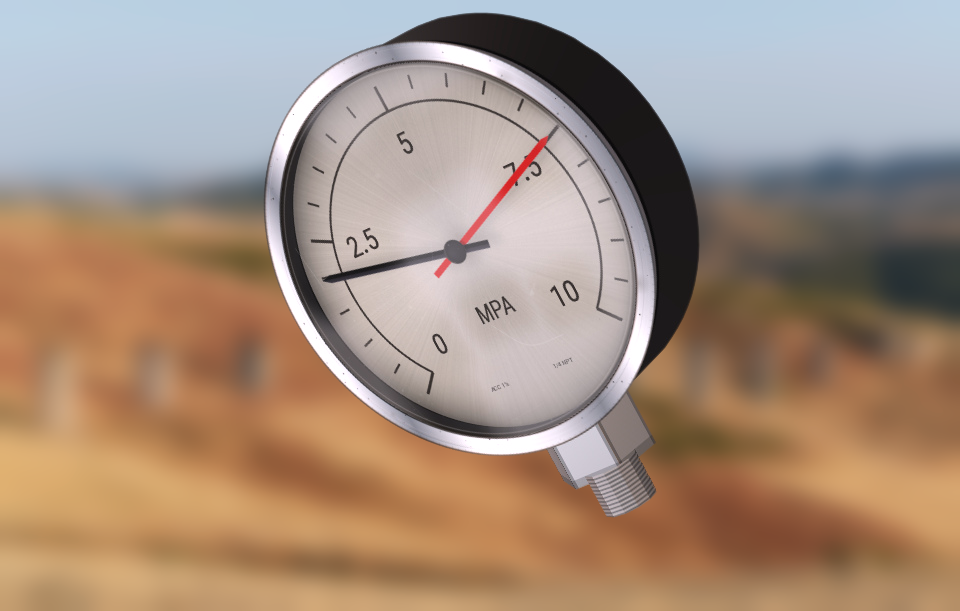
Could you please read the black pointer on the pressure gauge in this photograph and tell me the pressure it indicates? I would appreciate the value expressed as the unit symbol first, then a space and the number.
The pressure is MPa 2
